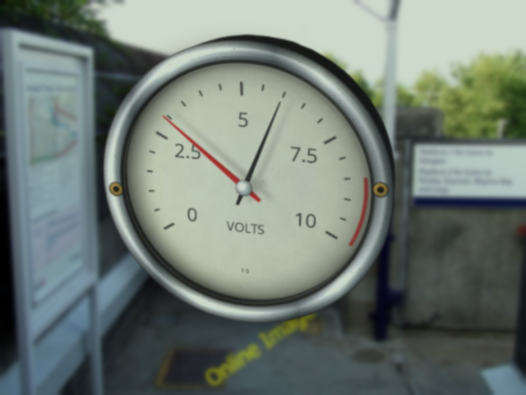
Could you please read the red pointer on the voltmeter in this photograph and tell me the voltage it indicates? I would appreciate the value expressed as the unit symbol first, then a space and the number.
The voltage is V 3
